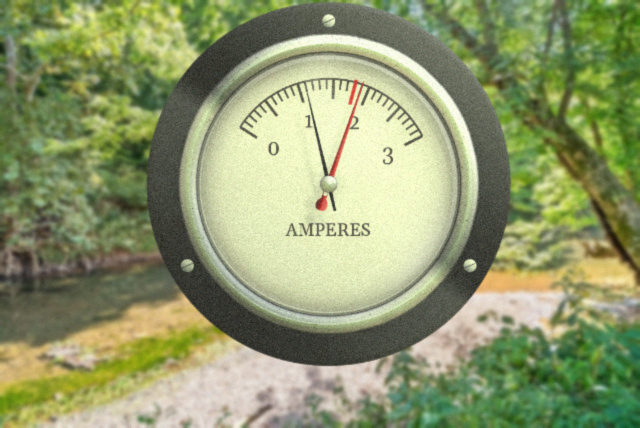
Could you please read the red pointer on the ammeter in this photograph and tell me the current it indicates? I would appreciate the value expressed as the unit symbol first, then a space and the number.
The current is A 1.9
